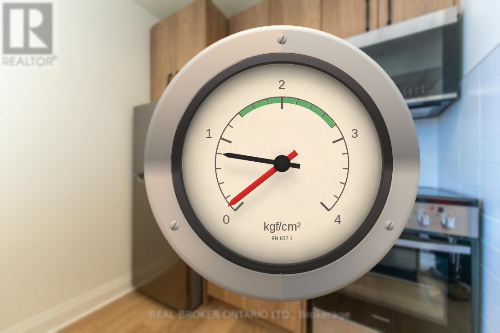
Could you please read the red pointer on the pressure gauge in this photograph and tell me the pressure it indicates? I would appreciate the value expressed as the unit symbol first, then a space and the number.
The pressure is kg/cm² 0.1
